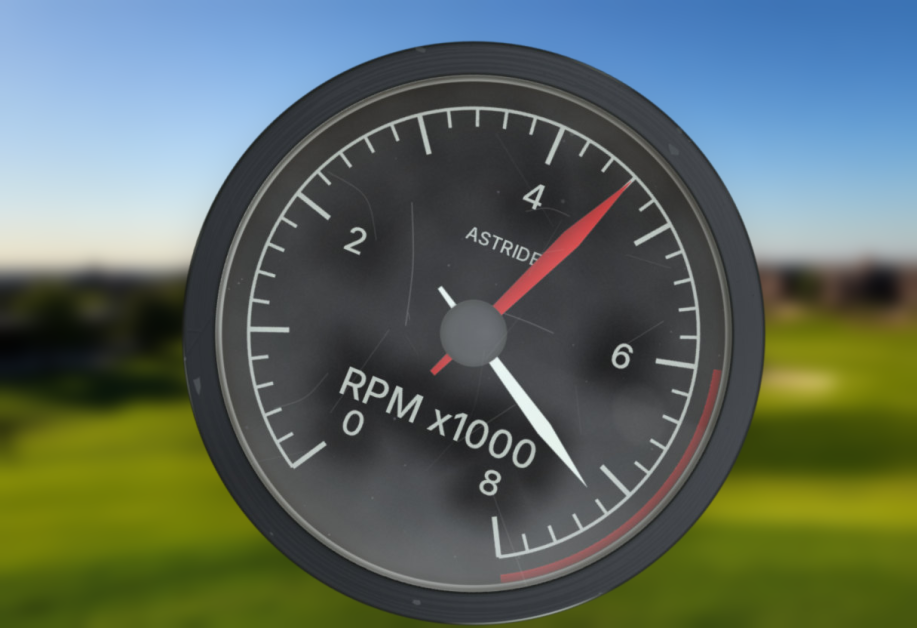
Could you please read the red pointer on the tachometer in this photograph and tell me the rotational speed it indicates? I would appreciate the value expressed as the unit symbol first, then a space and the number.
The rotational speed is rpm 4600
